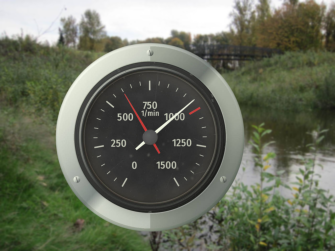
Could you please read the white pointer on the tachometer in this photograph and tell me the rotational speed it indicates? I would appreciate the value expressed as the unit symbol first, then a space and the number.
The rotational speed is rpm 1000
